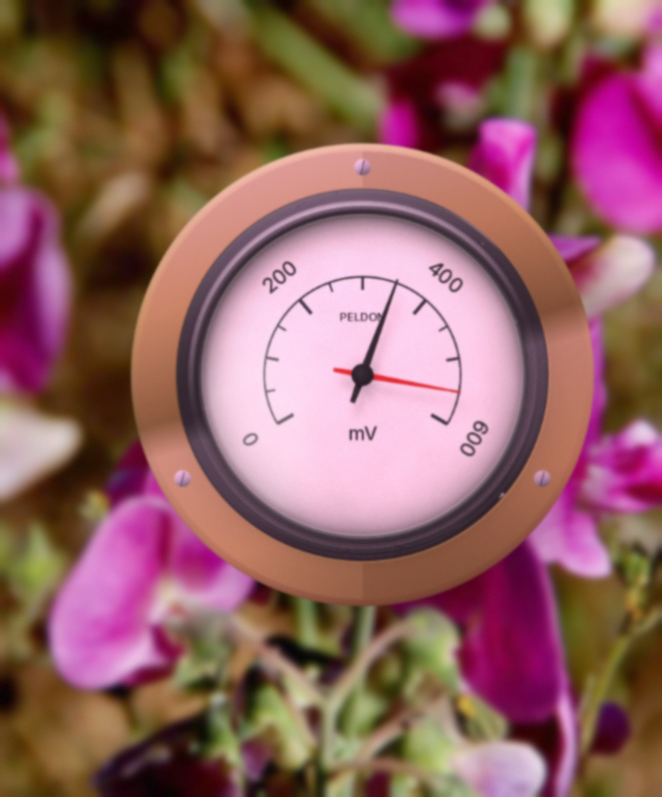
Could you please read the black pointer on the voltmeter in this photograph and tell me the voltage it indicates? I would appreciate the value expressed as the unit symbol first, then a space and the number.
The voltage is mV 350
